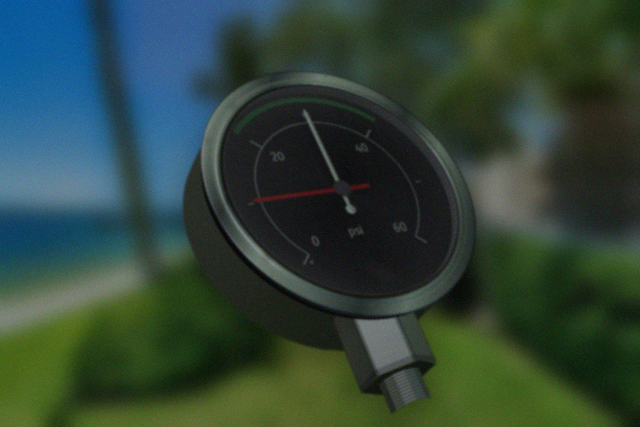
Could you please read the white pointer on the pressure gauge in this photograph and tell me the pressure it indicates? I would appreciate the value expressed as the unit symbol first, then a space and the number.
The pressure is psi 30
